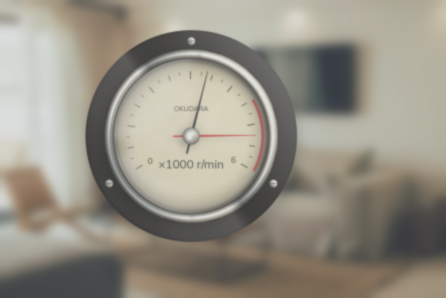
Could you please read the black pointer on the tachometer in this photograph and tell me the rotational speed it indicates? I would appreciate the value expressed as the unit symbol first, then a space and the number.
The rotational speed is rpm 3375
